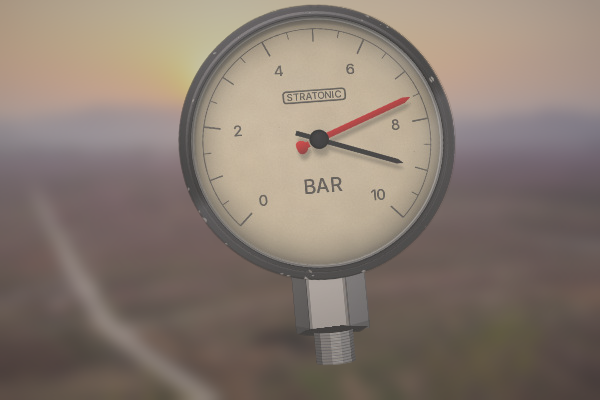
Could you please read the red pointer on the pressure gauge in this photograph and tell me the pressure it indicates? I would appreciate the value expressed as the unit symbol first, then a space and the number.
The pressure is bar 7.5
